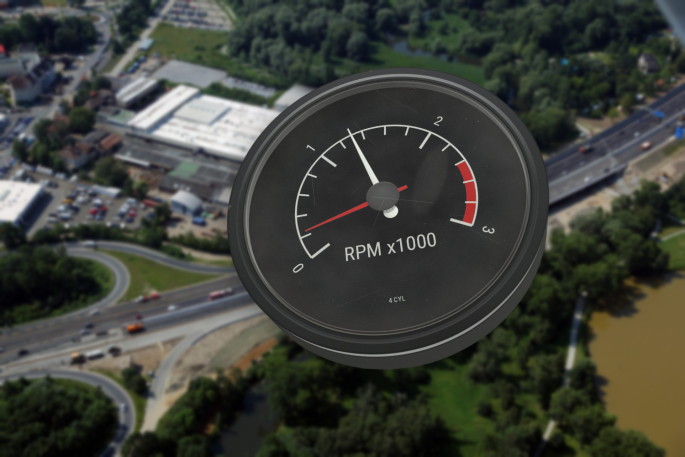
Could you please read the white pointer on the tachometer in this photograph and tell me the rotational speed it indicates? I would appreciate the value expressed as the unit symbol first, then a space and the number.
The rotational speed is rpm 1300
